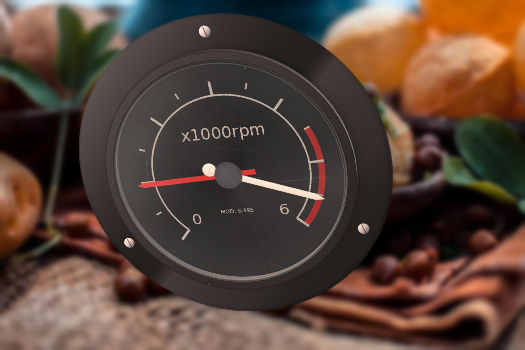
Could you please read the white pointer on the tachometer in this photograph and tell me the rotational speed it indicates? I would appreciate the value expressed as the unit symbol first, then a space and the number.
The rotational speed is rpm 5500
